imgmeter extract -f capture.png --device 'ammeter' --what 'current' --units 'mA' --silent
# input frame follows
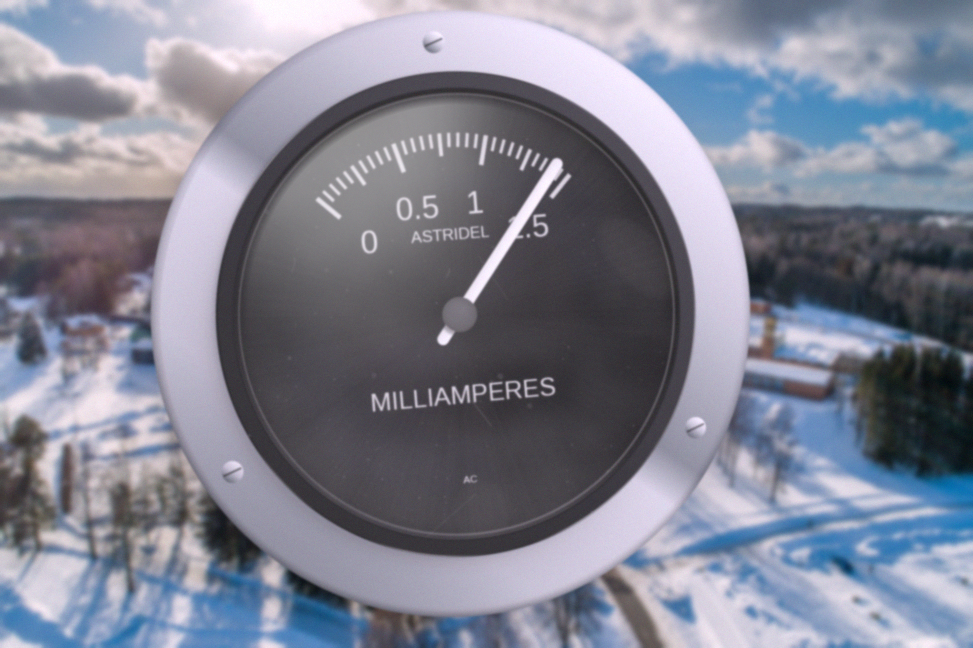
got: 1.4 mA
